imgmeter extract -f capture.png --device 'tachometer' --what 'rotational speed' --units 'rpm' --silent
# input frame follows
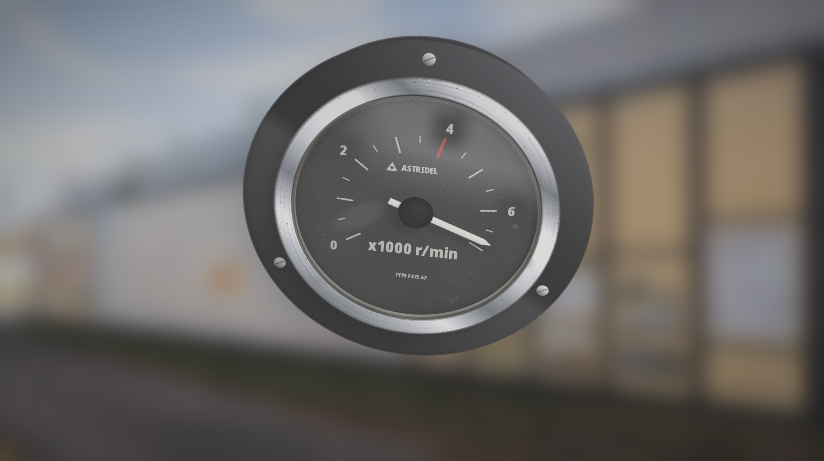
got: 6750 rpm
